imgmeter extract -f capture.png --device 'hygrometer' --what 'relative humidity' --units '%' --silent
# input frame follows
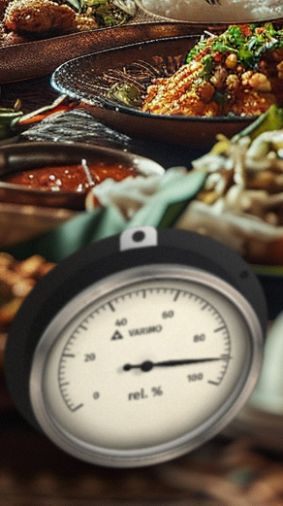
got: 90 %
